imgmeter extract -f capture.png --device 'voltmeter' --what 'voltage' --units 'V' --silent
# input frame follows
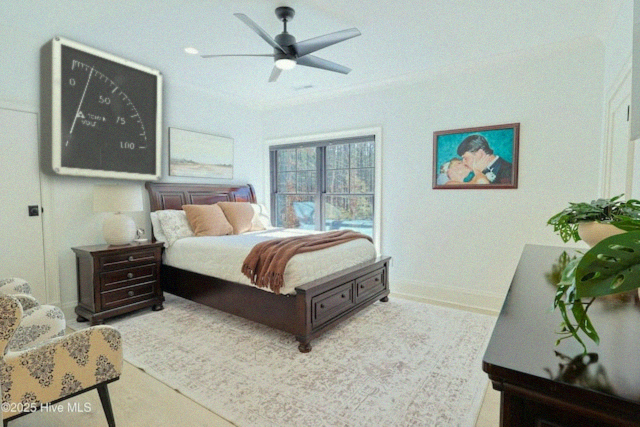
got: 25 V
